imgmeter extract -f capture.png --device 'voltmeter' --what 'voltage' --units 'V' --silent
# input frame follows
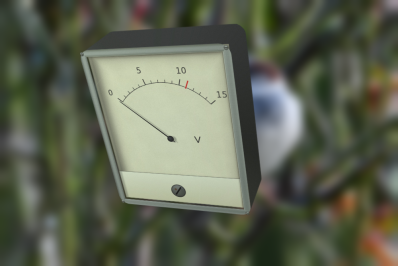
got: 0 V
